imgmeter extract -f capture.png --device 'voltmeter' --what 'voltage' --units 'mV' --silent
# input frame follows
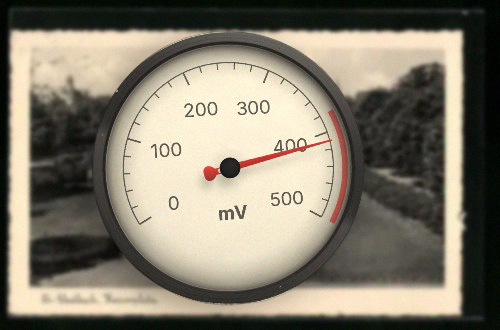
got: 410 mV
